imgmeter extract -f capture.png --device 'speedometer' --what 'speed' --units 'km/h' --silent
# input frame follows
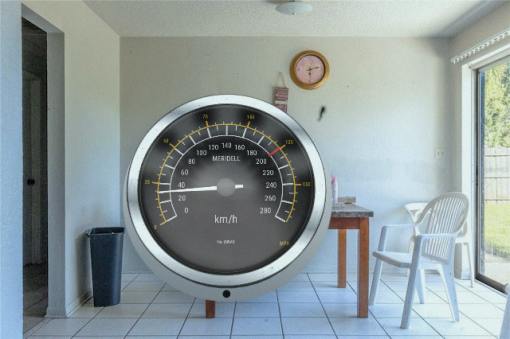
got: 30 km/h
